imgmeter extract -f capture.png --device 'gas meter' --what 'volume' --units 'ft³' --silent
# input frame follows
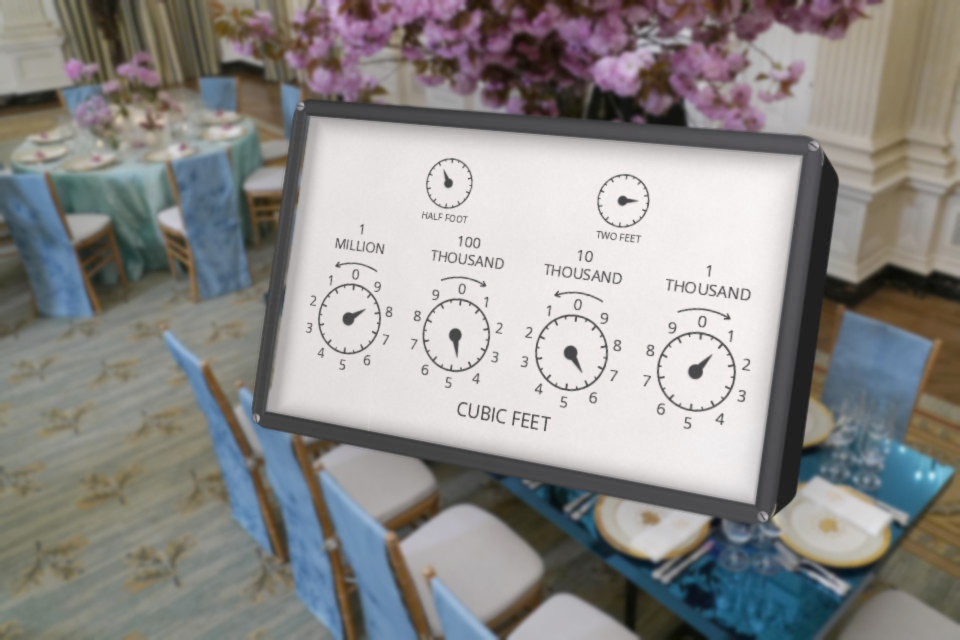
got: 846100 ft³
